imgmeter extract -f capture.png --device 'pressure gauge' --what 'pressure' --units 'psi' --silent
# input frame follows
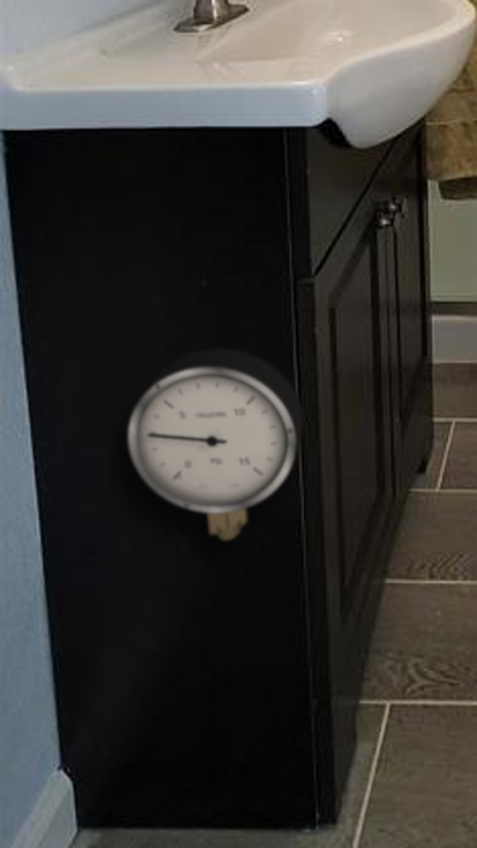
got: 3 psi
